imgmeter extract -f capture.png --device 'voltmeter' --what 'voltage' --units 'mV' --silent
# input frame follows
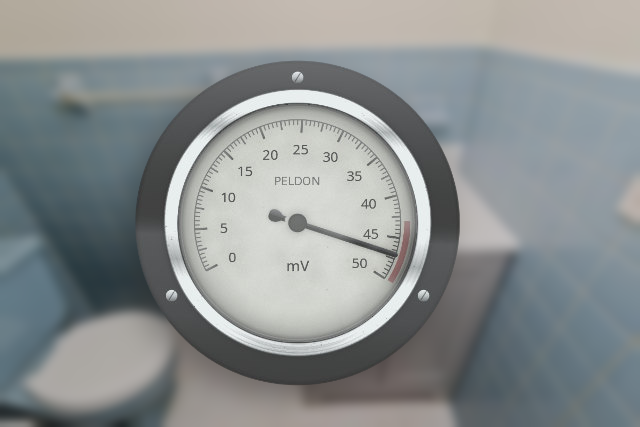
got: 47 mV
